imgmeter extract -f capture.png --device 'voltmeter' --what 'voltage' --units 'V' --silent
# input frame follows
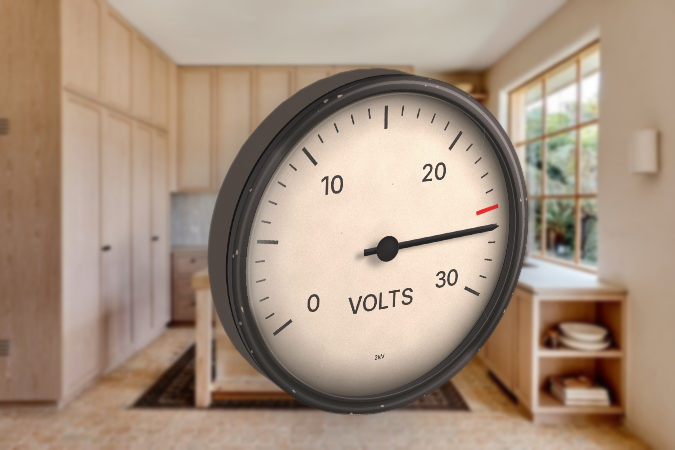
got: 26 V
